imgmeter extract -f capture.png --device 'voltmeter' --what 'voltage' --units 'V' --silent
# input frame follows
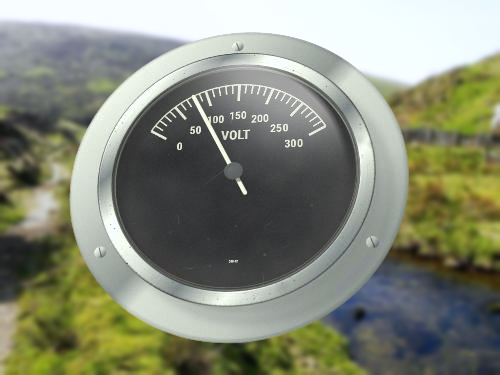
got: 80 V
